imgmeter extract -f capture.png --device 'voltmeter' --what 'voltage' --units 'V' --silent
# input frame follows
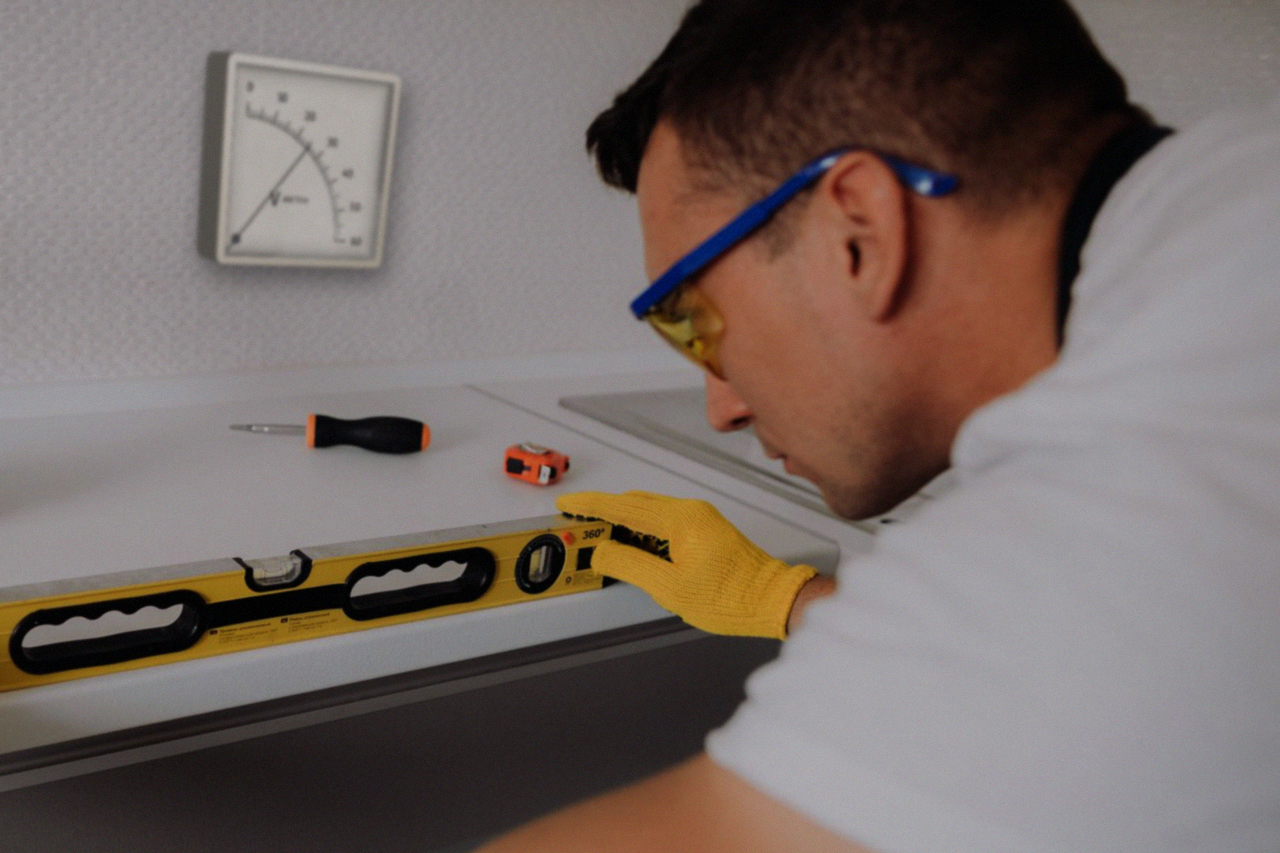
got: 25 V
